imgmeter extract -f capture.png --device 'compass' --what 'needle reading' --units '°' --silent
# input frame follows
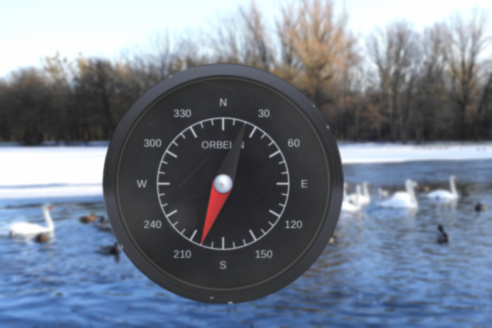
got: 200 °
